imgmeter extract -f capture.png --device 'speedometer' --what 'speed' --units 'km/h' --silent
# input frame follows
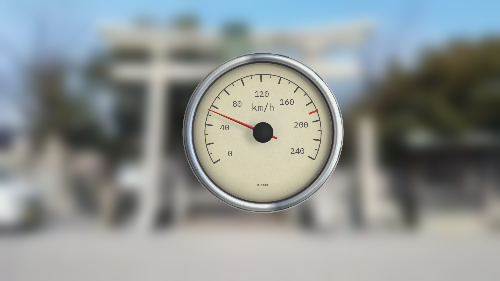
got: 55 km/h
